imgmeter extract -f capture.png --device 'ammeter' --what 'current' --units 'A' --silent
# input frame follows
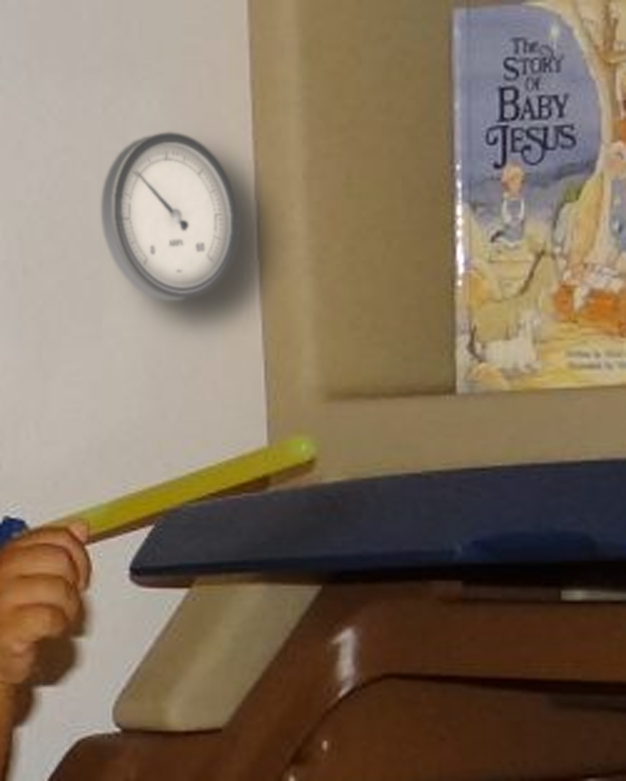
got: 20 A
